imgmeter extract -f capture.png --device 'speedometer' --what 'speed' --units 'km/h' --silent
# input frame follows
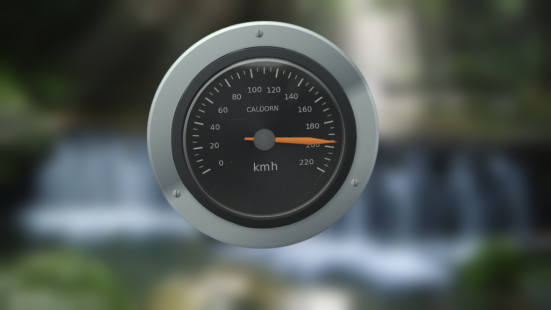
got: 195 km/h
